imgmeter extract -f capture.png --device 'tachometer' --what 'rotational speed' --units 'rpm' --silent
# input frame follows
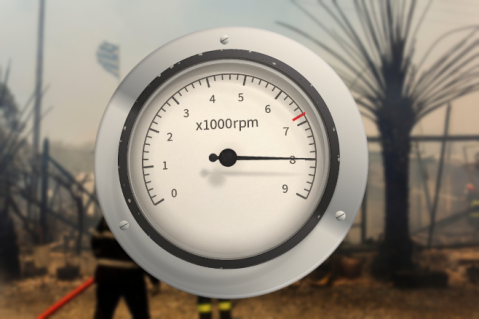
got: 8000 rpm
